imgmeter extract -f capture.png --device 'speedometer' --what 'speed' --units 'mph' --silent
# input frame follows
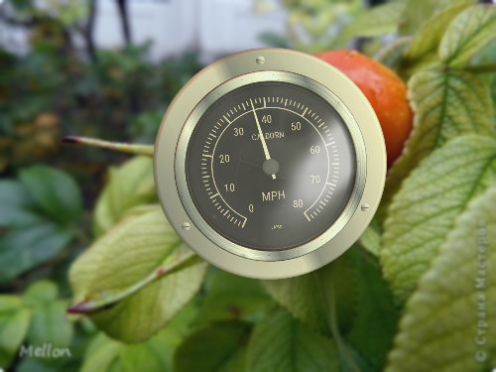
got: 37 mph
